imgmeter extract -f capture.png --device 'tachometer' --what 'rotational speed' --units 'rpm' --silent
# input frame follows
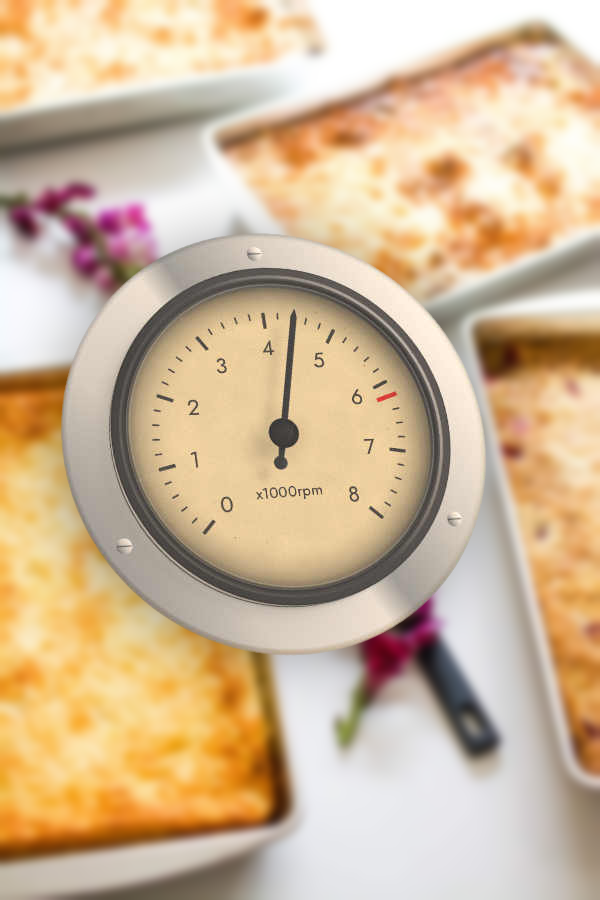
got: 4400 rpm
